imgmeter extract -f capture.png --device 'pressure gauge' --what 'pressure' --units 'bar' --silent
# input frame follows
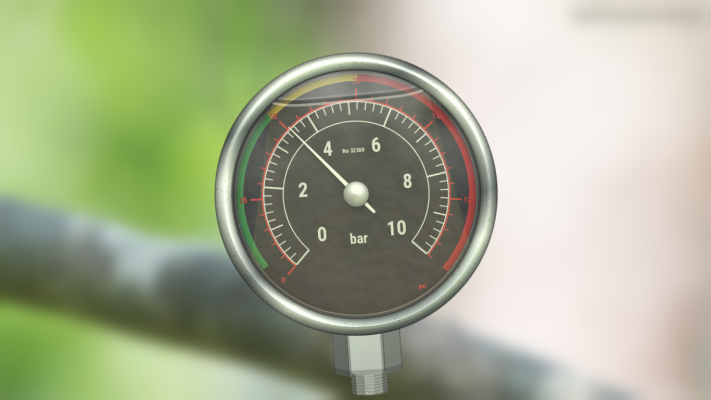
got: 3.5 bar
